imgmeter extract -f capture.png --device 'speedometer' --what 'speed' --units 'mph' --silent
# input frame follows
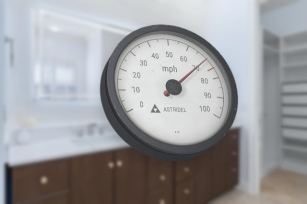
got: 70 mph
